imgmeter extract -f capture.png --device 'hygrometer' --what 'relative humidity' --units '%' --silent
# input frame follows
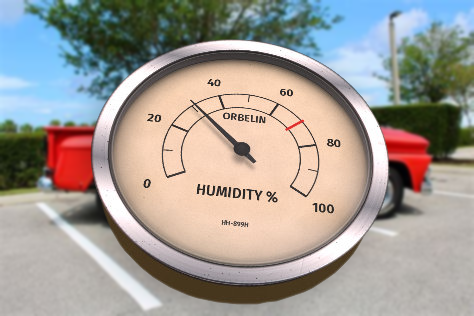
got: 30 %
